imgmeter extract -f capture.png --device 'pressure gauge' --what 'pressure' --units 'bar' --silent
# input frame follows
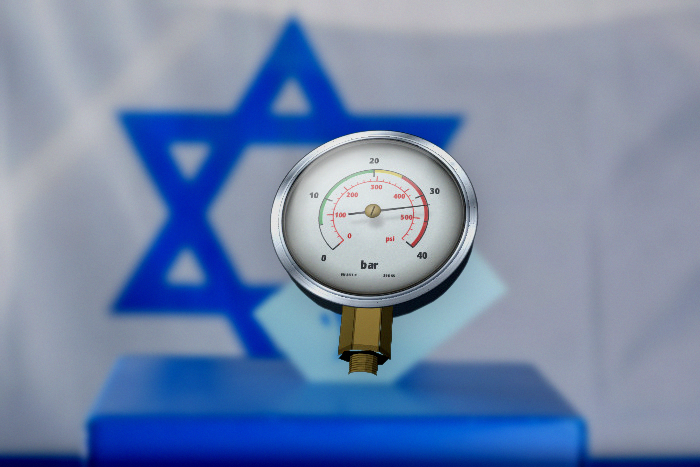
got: 32.5 bar
